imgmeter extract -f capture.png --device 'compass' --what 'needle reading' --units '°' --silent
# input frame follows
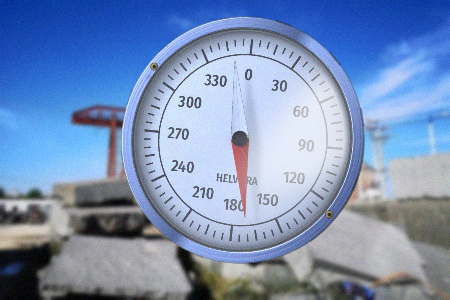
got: 170 °
